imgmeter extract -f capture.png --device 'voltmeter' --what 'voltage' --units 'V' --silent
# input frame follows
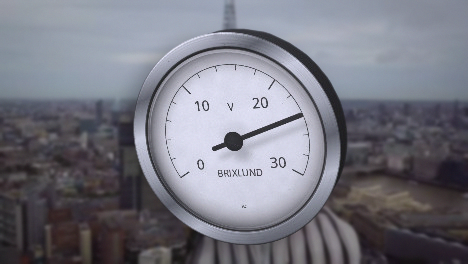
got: 24 V
